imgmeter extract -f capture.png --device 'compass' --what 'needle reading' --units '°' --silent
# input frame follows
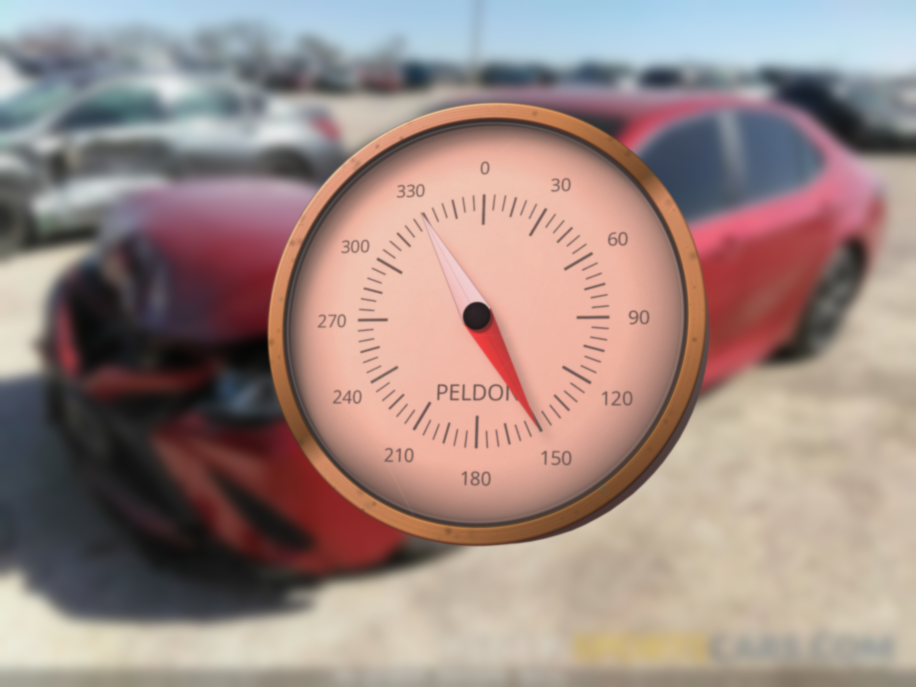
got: 150 °
